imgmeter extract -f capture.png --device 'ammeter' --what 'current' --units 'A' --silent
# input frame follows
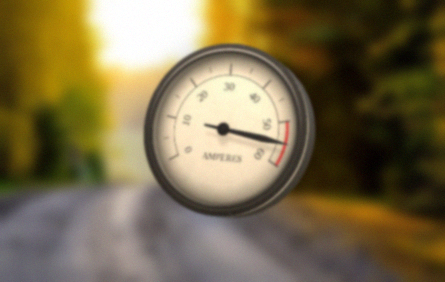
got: 55 A
